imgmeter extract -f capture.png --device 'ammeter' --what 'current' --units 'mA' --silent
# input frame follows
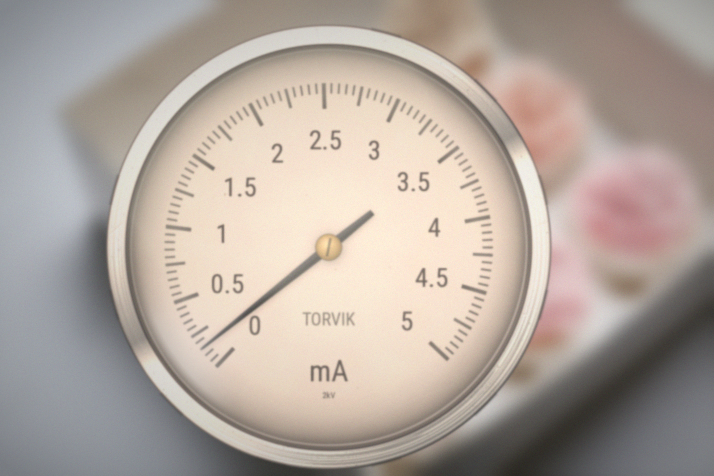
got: 0.15 mA
